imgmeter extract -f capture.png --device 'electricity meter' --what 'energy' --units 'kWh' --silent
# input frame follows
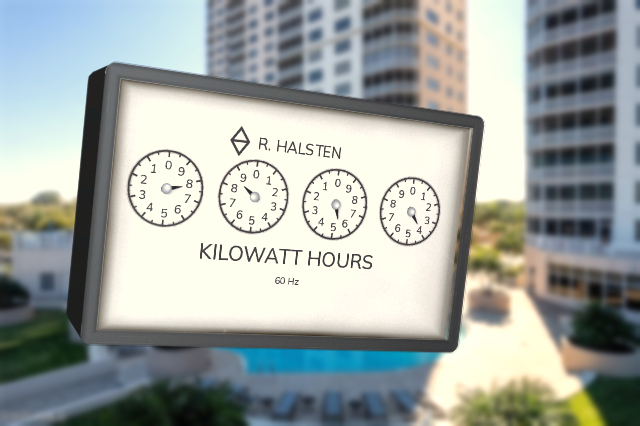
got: 7854 kWh
